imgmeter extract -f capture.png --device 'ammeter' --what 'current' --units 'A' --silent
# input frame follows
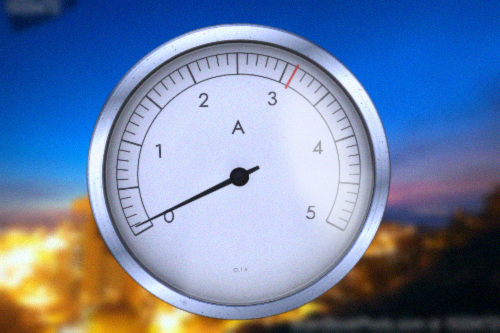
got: 0.1 A
